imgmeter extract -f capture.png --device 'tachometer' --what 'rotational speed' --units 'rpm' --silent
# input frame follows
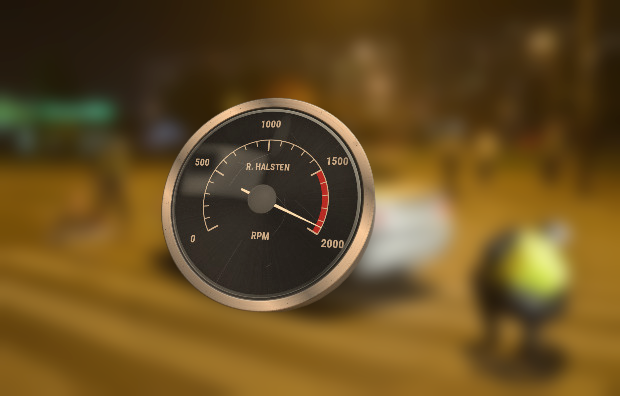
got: 1950 rpm
